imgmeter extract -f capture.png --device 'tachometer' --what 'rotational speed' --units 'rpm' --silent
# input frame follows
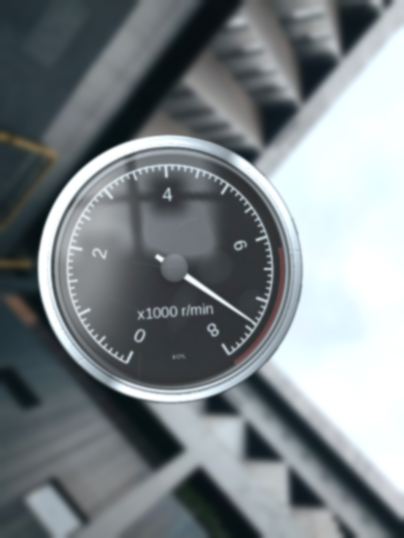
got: 7400 rpm
